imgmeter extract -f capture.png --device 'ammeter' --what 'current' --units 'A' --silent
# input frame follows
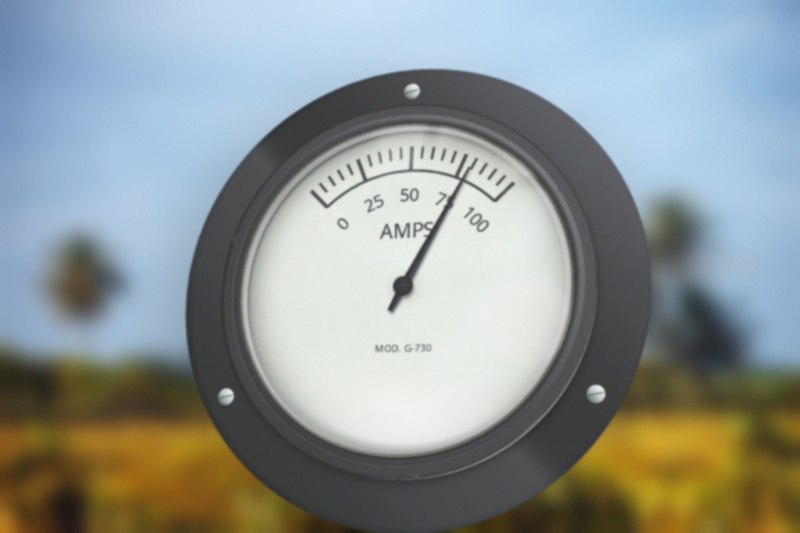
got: 80 A
